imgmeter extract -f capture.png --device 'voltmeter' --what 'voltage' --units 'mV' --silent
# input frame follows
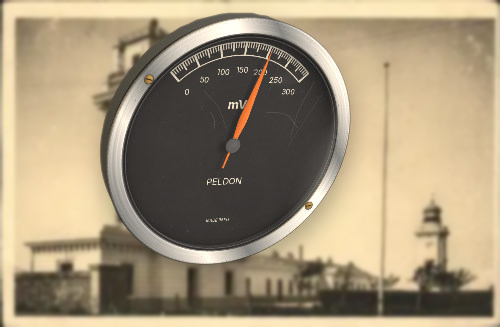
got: 200 mV
